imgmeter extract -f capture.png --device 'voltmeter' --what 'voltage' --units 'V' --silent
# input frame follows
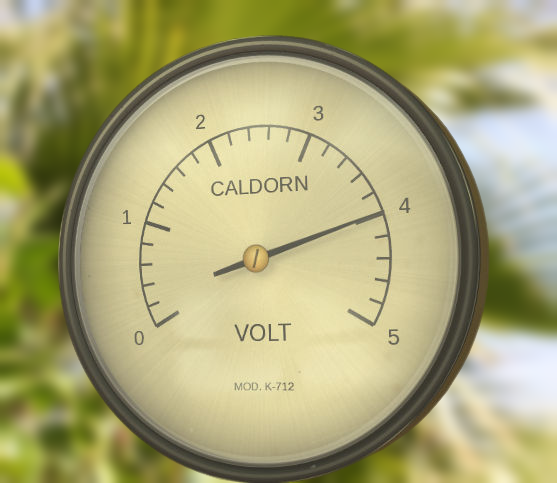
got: 4 V
